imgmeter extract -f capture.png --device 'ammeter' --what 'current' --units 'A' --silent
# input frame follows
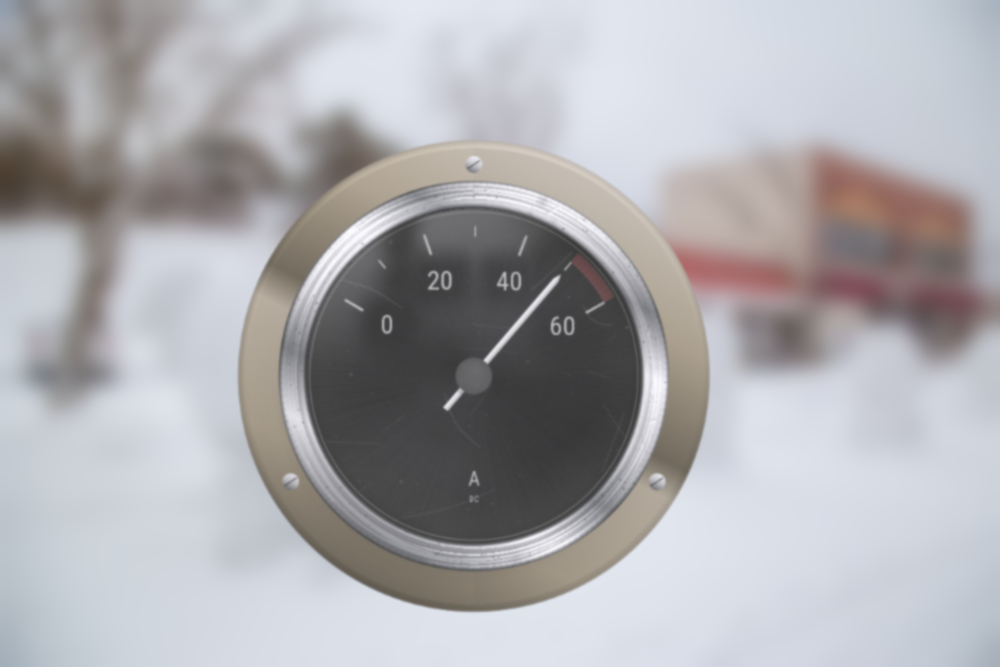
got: 50 A
